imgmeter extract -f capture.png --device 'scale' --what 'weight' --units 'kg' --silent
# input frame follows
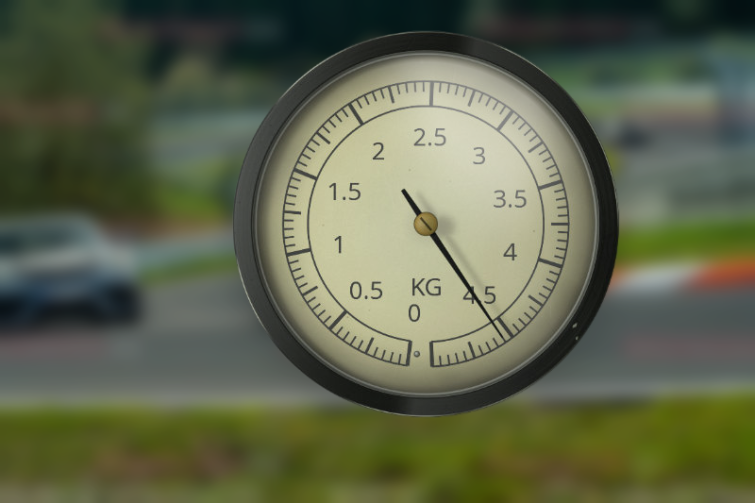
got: 4.55 kg
